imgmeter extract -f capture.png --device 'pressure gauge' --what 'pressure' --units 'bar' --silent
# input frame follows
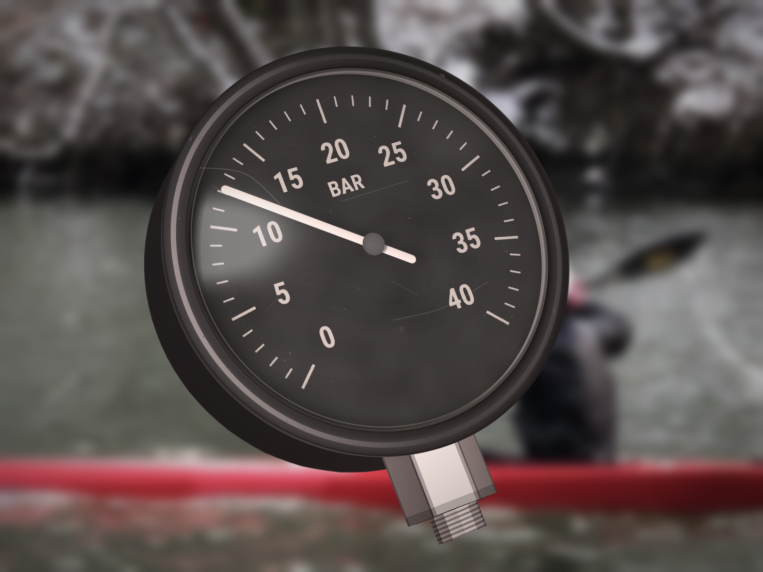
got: 12 bar
